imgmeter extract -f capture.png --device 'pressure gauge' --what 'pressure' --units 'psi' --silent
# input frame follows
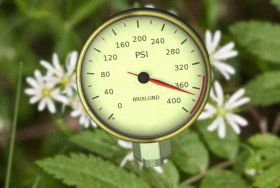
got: 370 psi
